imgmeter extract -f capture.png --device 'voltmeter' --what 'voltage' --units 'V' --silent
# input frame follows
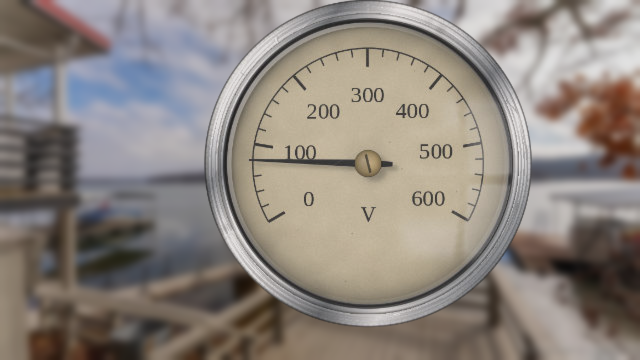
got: 80 V
